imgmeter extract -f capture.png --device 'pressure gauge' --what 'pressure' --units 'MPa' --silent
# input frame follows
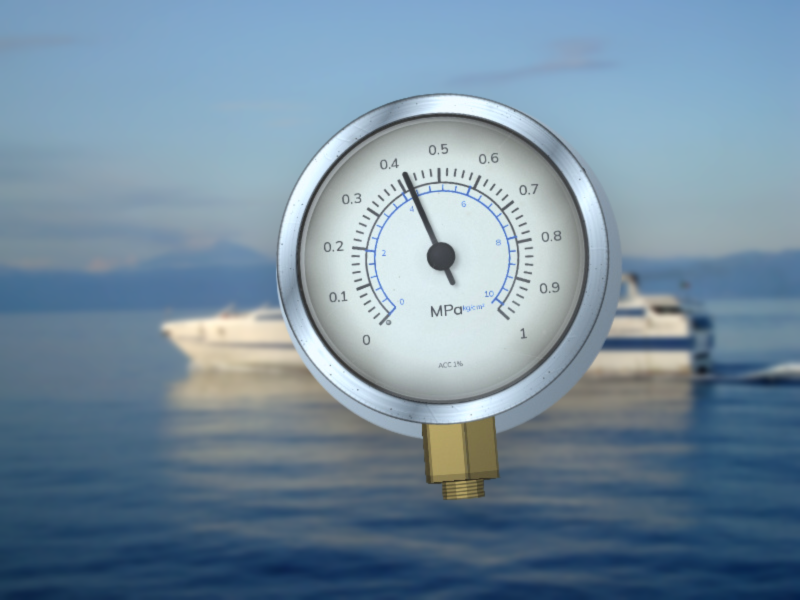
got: 0.42 MPa
